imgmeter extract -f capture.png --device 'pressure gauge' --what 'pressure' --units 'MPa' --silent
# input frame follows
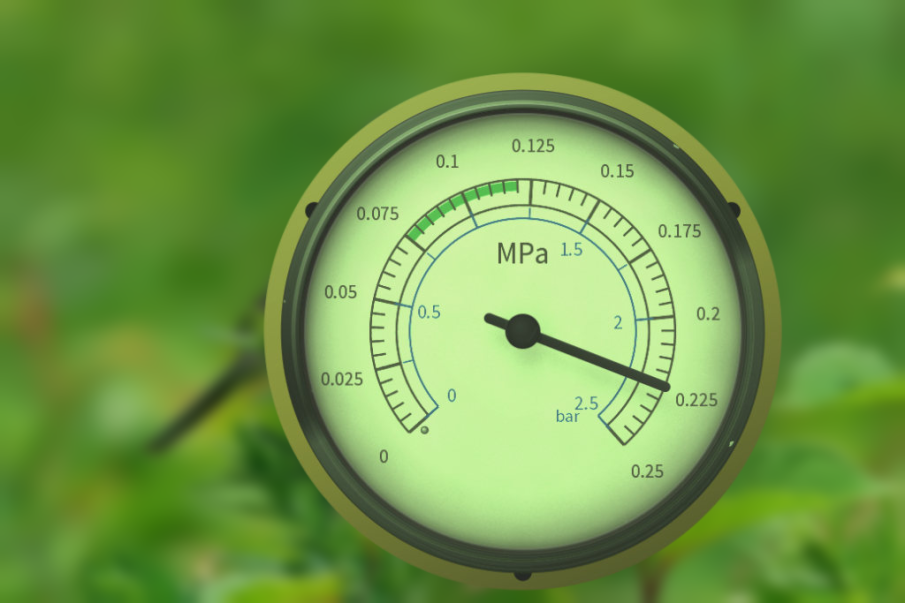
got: 0.225 MPa
